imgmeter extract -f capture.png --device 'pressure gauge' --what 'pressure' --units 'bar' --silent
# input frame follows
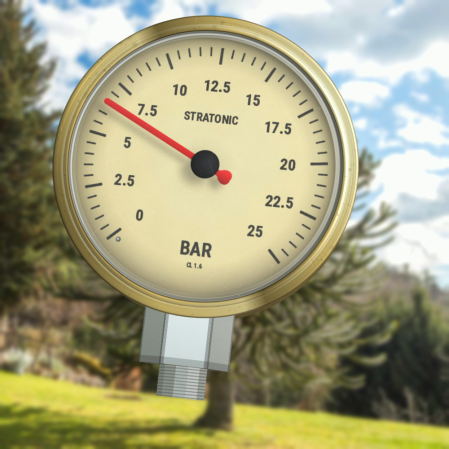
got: 6.5 bar
